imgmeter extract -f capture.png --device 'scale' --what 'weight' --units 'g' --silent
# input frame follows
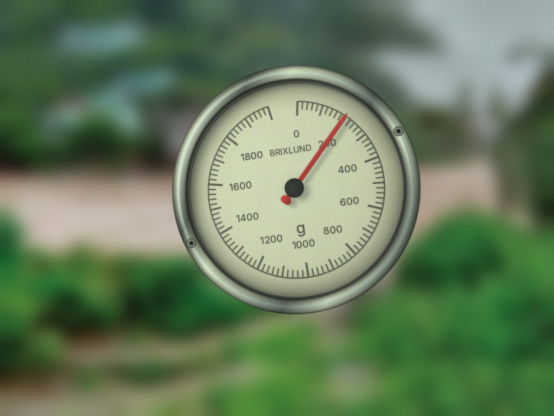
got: 200 g
